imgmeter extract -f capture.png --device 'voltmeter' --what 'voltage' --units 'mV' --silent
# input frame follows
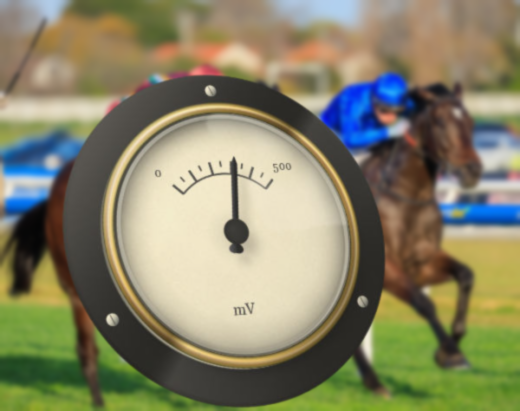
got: 300 mV
